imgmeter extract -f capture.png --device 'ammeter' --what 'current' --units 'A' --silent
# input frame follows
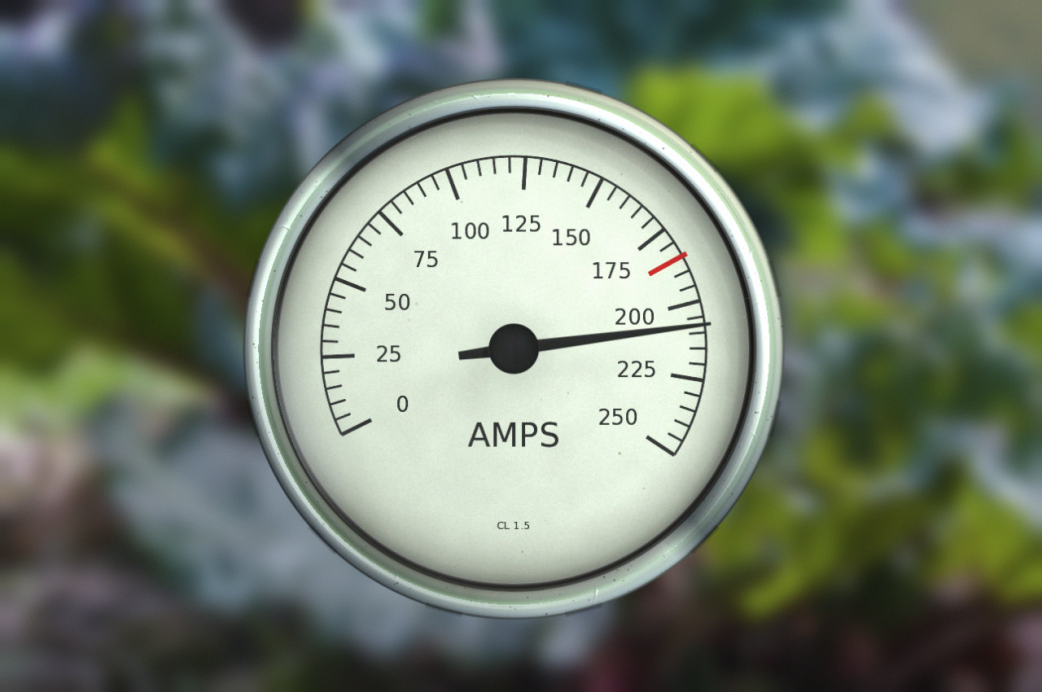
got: 207.5 A
